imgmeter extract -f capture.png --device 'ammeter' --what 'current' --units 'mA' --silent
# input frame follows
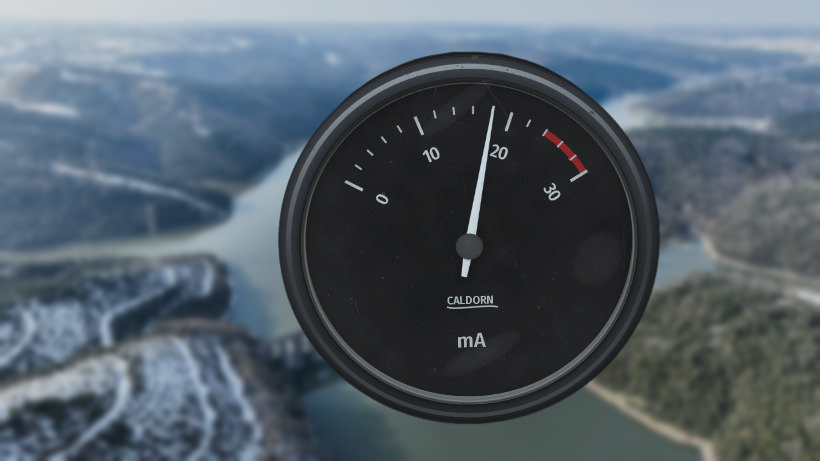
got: 18 mA
